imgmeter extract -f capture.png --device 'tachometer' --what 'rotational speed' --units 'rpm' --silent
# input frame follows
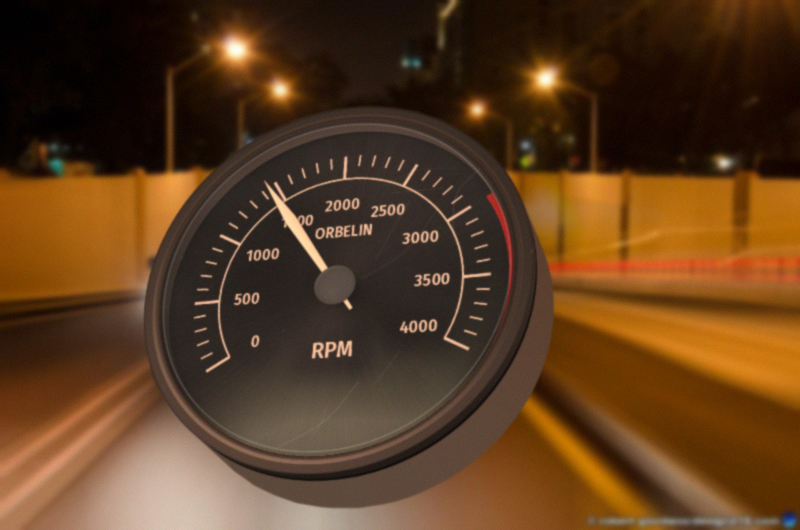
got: 1450 rpm
